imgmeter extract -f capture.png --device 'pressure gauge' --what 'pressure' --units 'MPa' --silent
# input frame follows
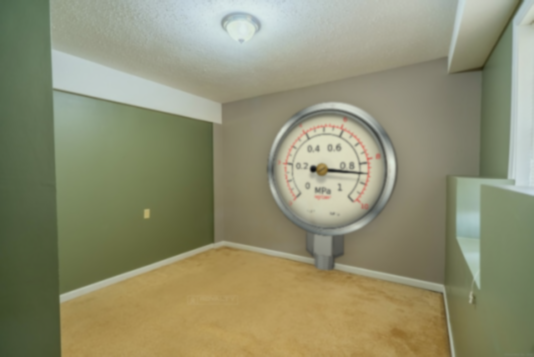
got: 0.85 MPa
